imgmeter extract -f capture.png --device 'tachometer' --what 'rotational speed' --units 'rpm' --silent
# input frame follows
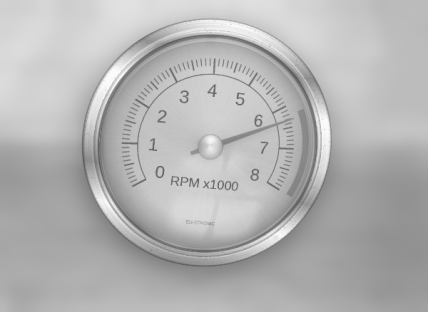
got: 6300 rpm
